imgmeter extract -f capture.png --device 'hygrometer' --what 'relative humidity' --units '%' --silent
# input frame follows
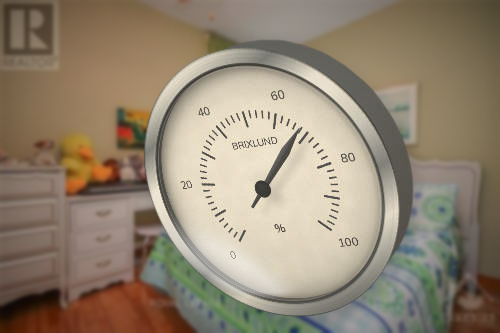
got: 68 %
